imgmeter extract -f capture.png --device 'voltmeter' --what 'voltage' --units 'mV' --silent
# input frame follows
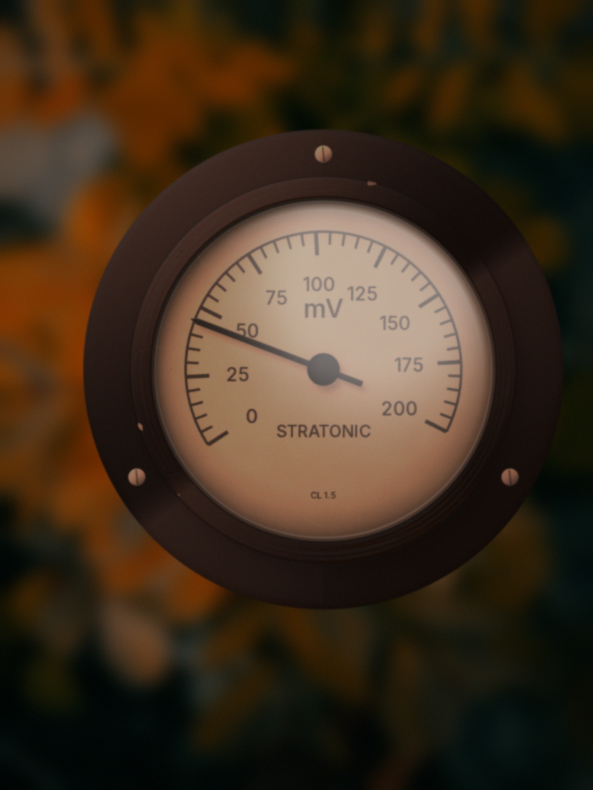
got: 45 mV
